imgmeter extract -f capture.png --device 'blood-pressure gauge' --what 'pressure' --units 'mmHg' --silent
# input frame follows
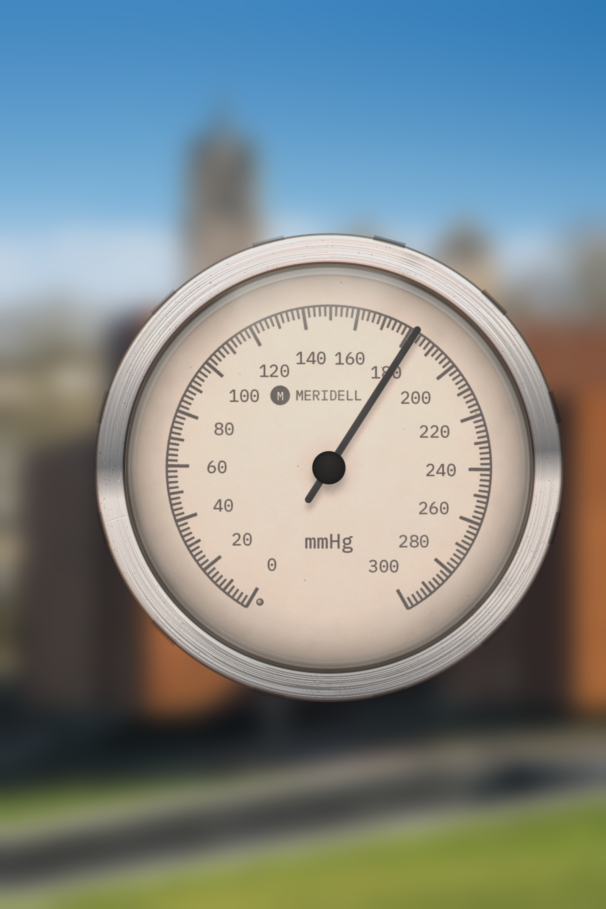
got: 182 mmHg
